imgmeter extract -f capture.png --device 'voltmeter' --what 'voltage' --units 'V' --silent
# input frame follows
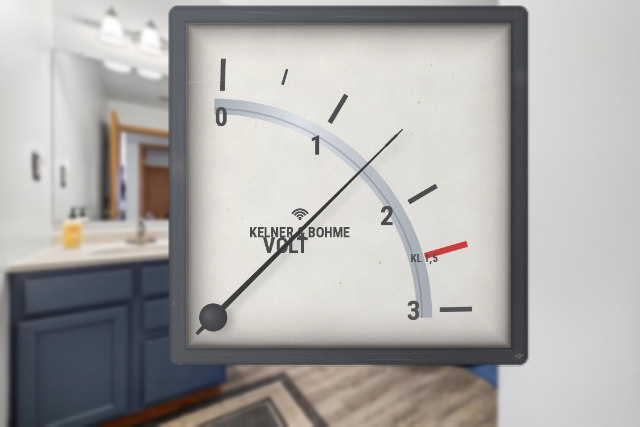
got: 1.5 V
